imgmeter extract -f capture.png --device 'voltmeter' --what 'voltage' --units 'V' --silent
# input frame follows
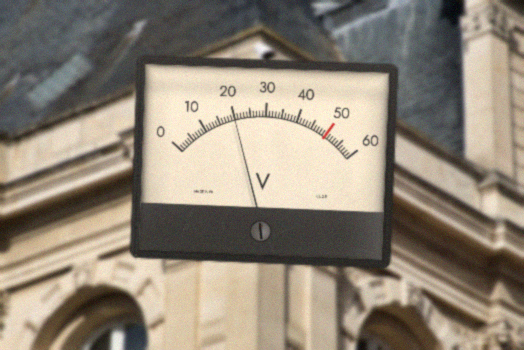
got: 20 V
